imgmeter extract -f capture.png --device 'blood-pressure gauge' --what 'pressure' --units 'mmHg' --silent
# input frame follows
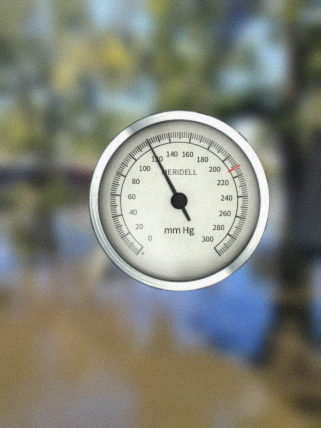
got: 120 mmHg
